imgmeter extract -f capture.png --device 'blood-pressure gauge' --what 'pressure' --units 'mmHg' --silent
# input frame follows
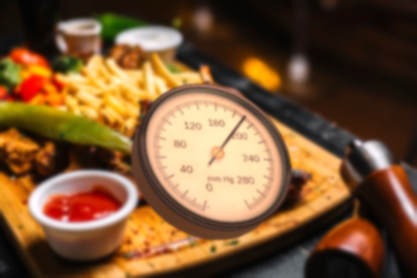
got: 190 mmHg
